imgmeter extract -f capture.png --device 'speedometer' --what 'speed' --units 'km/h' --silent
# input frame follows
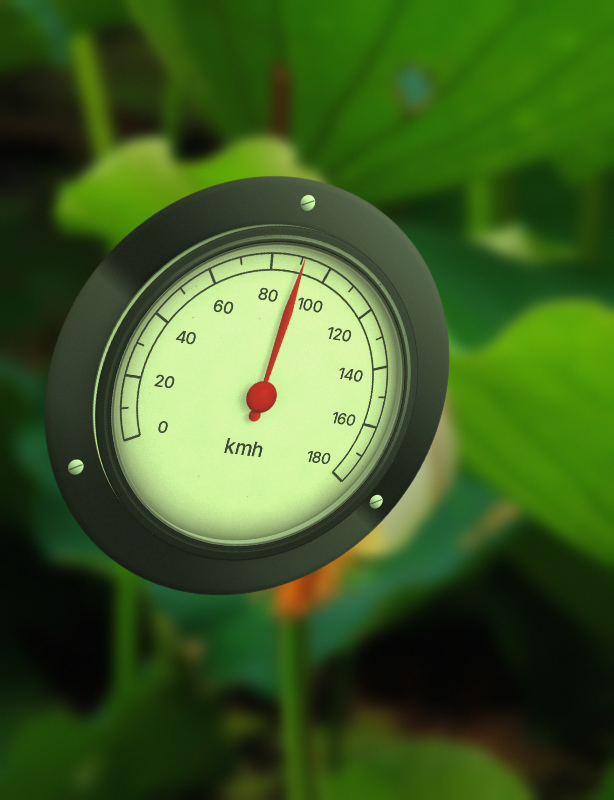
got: 90 km/h
